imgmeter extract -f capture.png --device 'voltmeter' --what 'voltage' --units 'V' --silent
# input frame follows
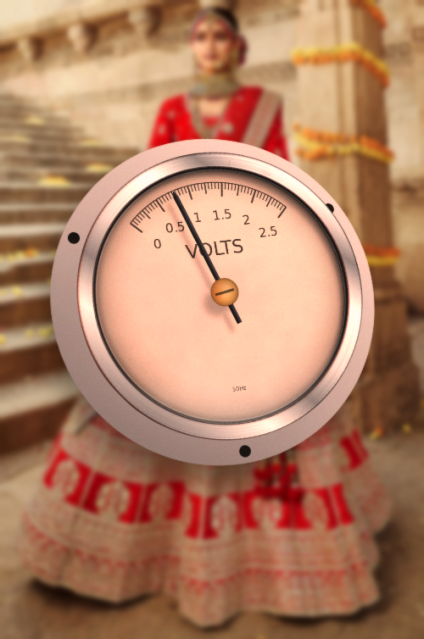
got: 0.75 V
